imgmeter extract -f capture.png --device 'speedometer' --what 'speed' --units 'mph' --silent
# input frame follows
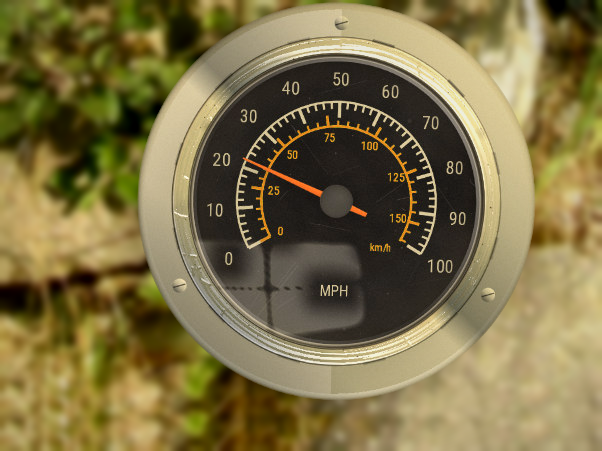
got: 22 mph
